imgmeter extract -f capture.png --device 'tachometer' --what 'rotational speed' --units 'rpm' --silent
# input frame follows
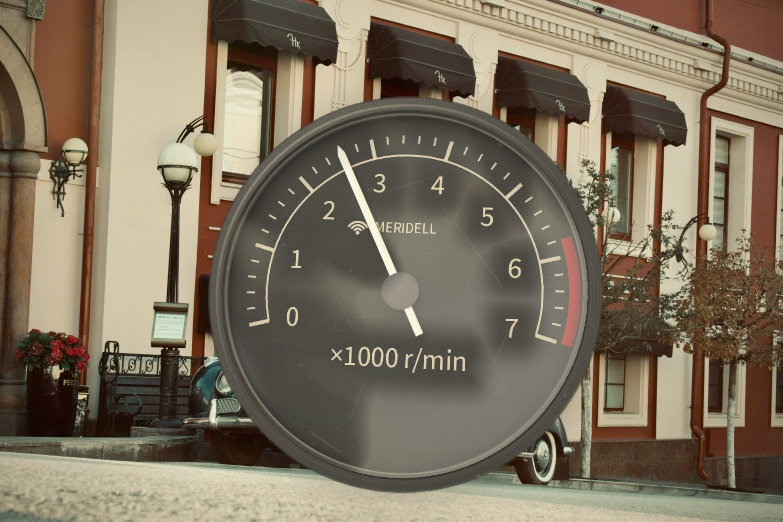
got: 2600 rpm
